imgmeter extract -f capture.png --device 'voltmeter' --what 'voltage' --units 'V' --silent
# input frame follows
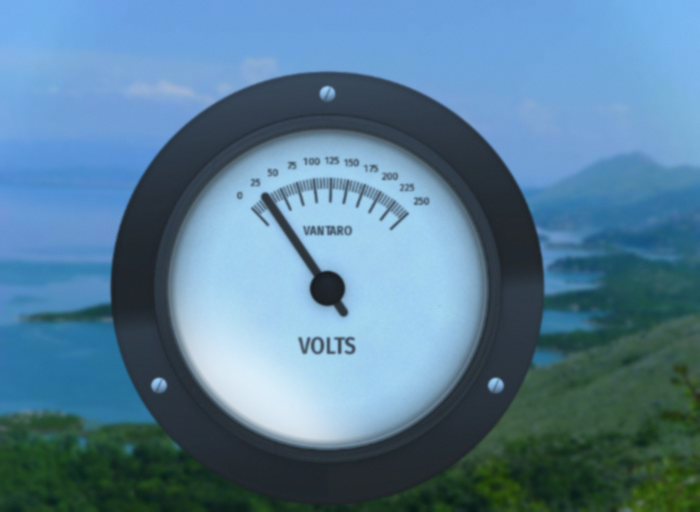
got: 25 V
